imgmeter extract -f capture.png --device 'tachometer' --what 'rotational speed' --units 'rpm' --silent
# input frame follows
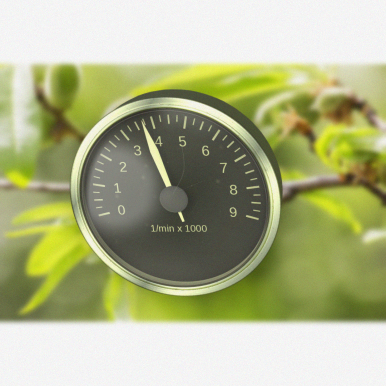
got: 3750 rpm
